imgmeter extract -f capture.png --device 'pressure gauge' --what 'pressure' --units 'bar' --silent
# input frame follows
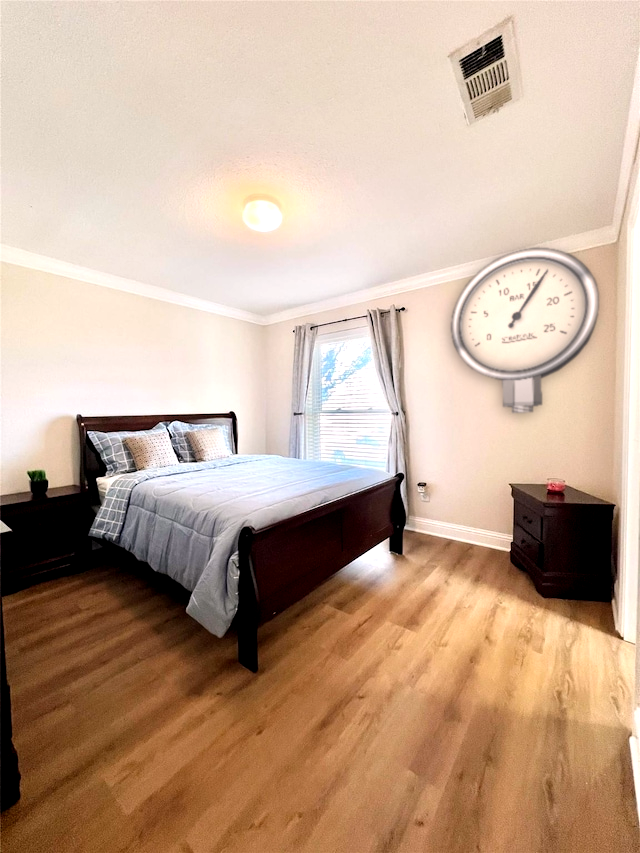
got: 16 bar
